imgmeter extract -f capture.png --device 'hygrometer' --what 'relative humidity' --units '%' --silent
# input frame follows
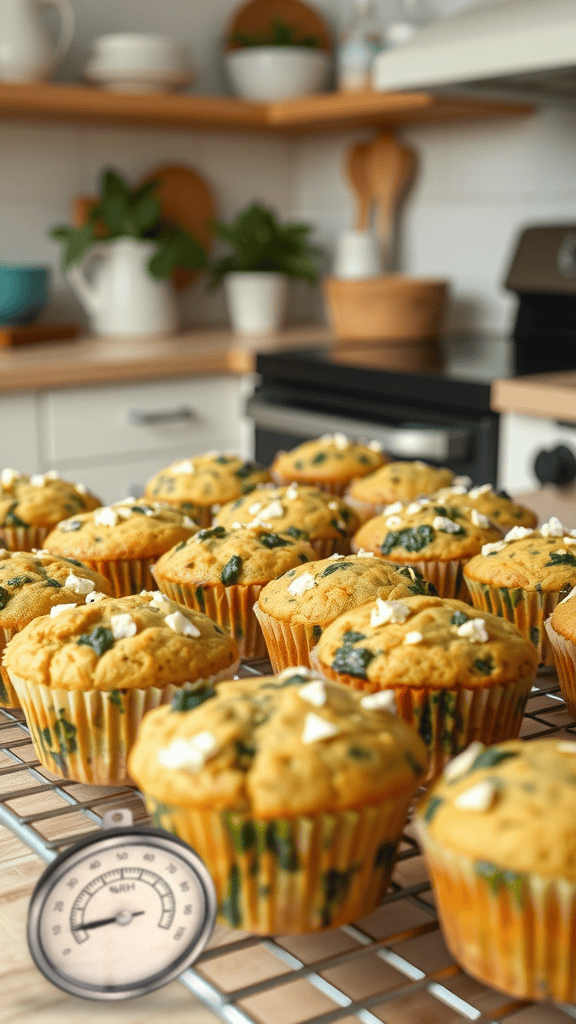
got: 10 %
